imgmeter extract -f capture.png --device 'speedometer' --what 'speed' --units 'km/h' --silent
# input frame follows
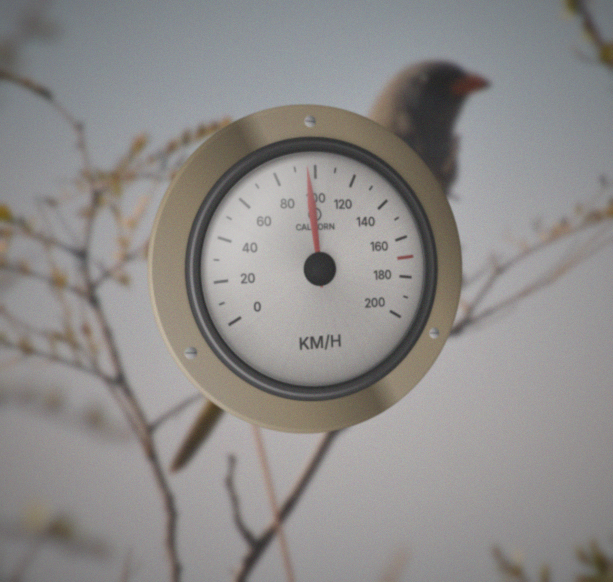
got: 95 km/h
